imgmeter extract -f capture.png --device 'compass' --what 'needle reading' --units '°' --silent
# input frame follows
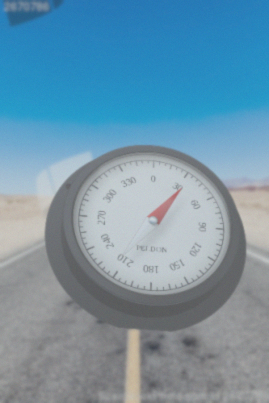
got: 35 °
